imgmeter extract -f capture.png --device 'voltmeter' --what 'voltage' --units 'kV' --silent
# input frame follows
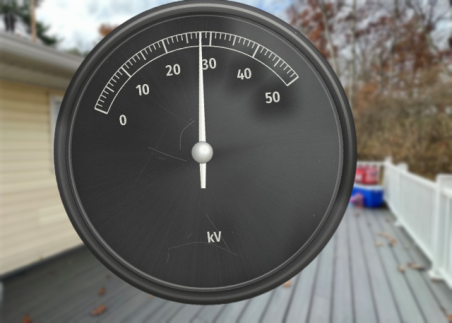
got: 28 kV
